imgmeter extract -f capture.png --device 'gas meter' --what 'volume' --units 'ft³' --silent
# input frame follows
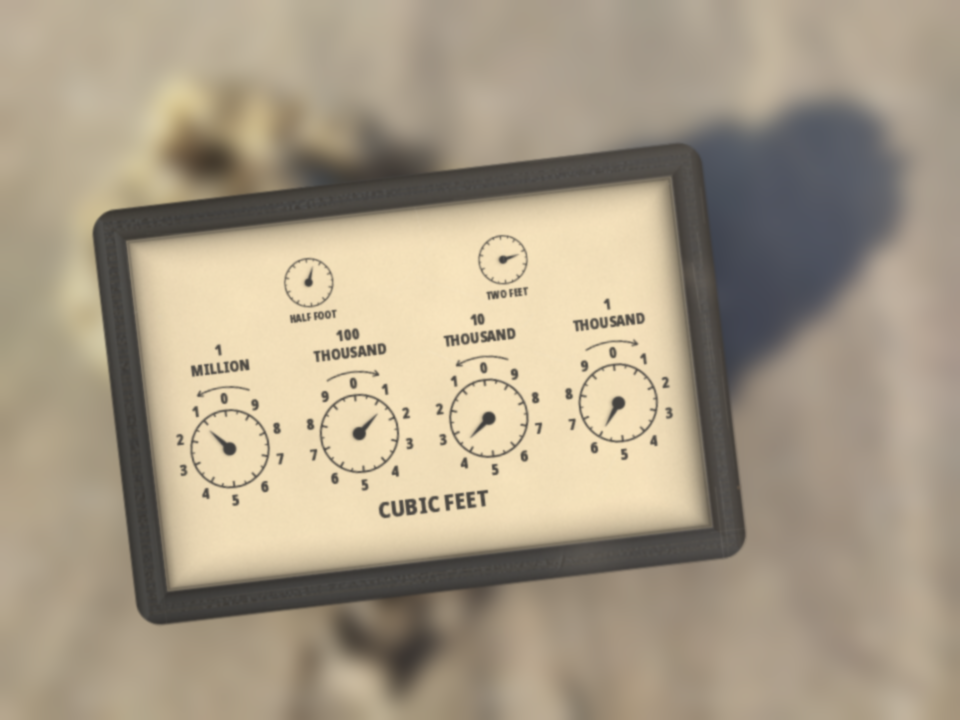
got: 113600 ft³
